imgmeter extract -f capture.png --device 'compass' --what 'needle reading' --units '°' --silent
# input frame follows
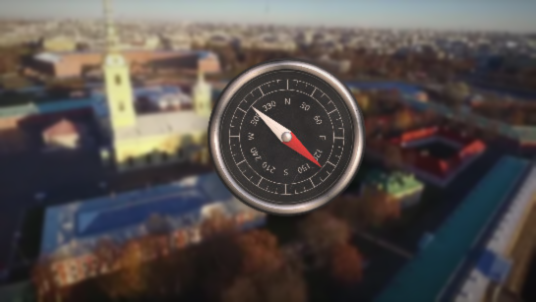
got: 130 °
